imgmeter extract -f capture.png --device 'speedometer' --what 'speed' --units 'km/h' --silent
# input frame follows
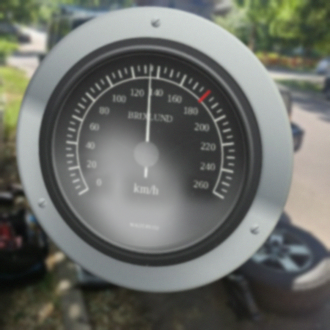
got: 135 km/h
